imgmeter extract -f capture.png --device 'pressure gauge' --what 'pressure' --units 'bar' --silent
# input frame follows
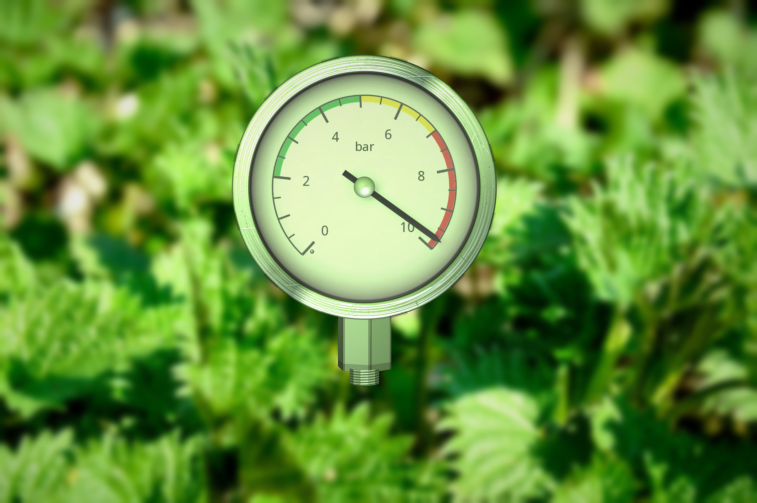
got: 9.75 bar
